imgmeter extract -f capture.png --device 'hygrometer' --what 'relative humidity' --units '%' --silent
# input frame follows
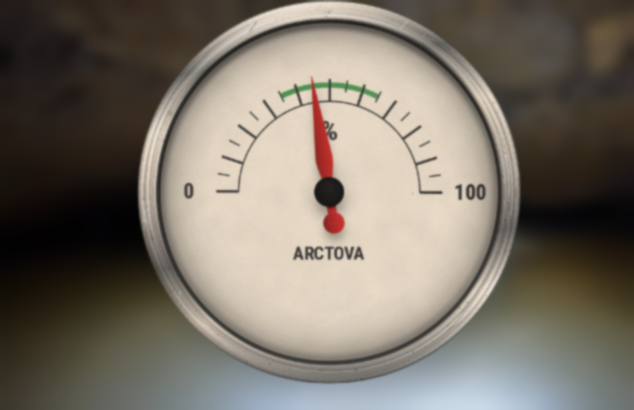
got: 45 %
